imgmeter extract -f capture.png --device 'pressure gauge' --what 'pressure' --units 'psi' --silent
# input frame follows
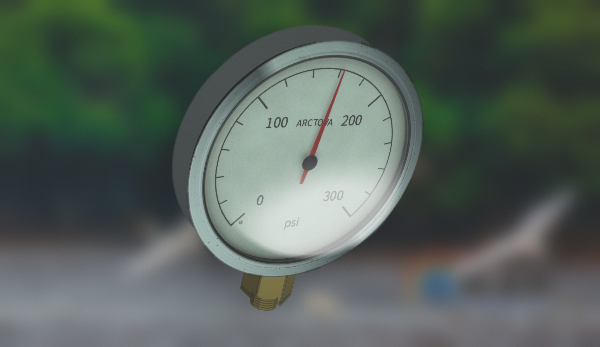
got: 160 psi
